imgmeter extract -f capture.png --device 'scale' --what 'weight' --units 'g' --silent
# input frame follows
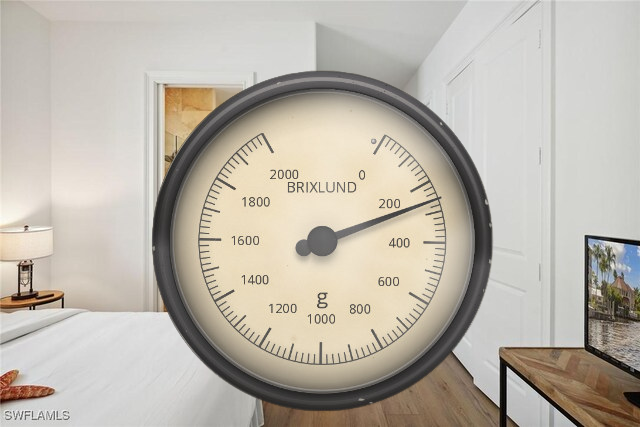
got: 260 g
